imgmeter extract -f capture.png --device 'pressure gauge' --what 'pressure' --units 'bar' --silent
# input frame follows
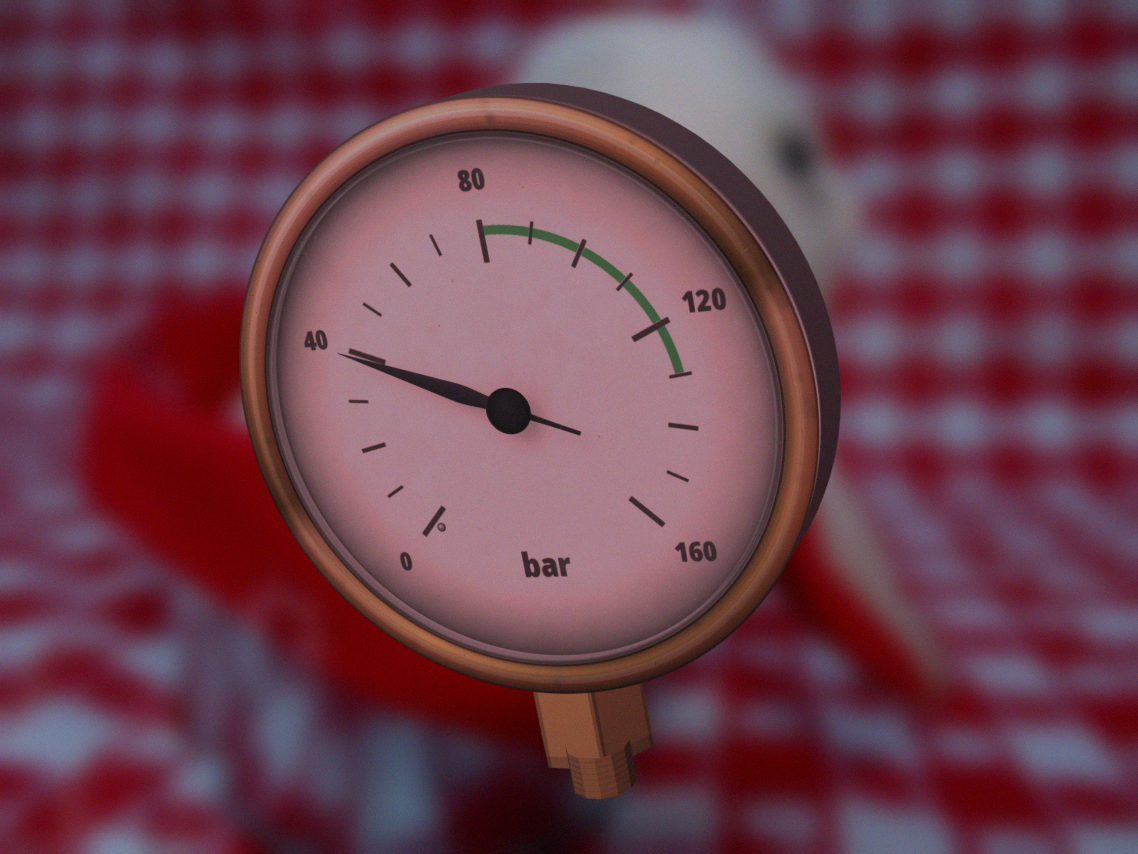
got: 40 bar
